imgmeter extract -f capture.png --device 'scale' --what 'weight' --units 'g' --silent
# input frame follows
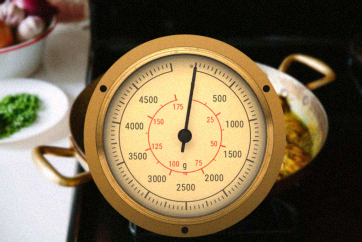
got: 0 g
